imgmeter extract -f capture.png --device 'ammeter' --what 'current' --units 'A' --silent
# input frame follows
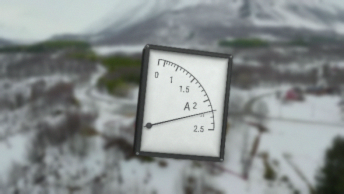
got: 2.2 A
